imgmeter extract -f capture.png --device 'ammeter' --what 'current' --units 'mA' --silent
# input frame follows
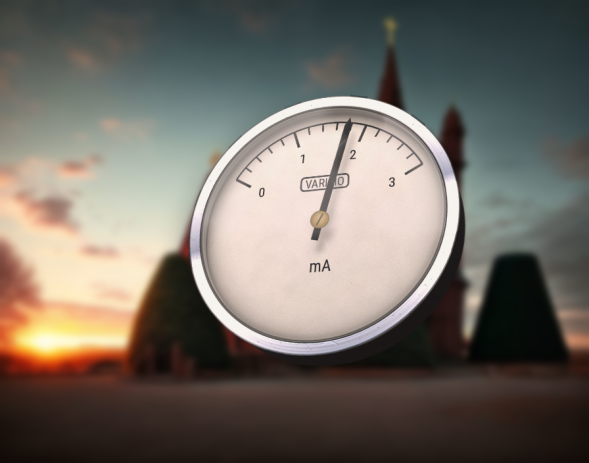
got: 1.8 mA
